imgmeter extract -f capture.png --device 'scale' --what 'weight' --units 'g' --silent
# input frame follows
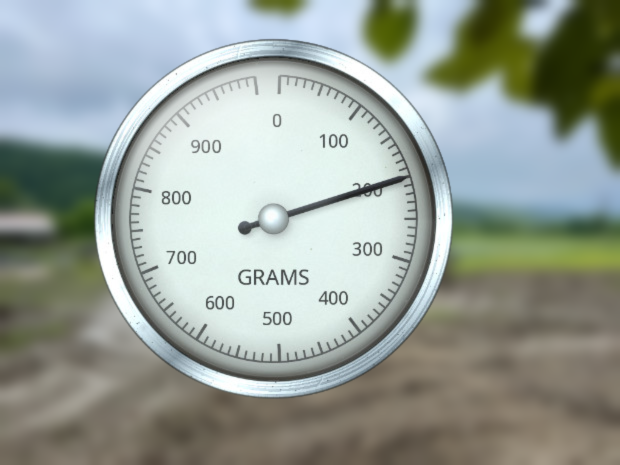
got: 200 g
